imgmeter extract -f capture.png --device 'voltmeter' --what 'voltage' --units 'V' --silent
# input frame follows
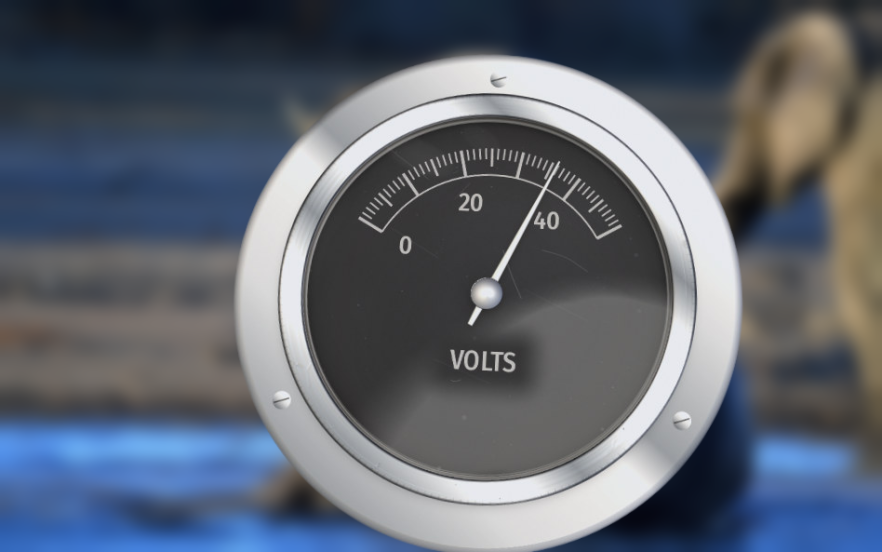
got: 36 V
